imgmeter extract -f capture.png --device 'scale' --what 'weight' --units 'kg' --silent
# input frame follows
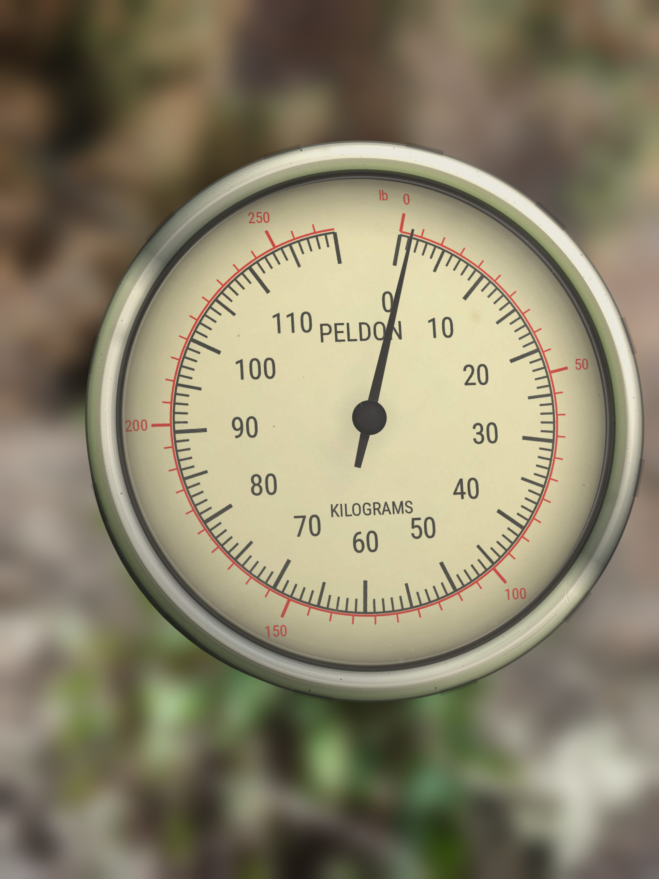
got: 1 kg
